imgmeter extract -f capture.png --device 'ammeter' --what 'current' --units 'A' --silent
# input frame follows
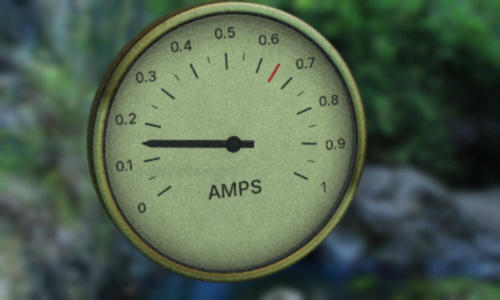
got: 0.15 A
